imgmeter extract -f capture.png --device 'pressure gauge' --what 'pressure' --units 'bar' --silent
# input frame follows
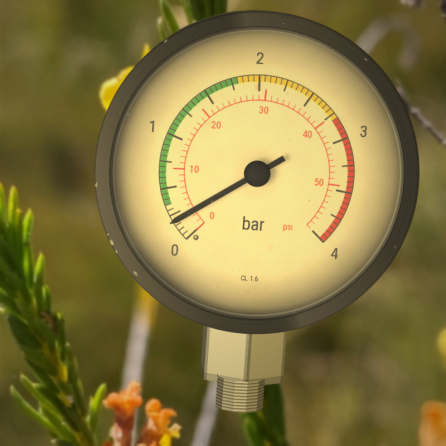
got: 0.2 bar
